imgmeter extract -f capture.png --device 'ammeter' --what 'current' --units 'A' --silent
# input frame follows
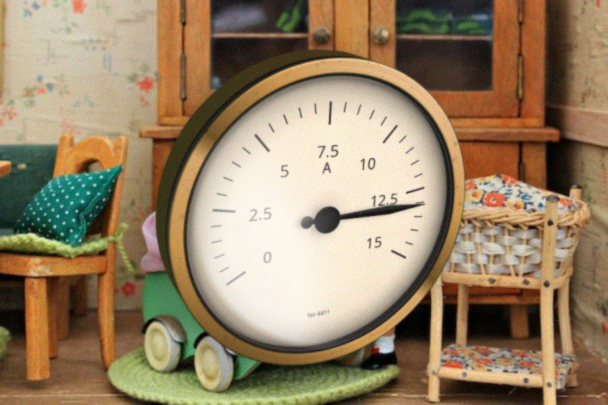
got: 13 A
